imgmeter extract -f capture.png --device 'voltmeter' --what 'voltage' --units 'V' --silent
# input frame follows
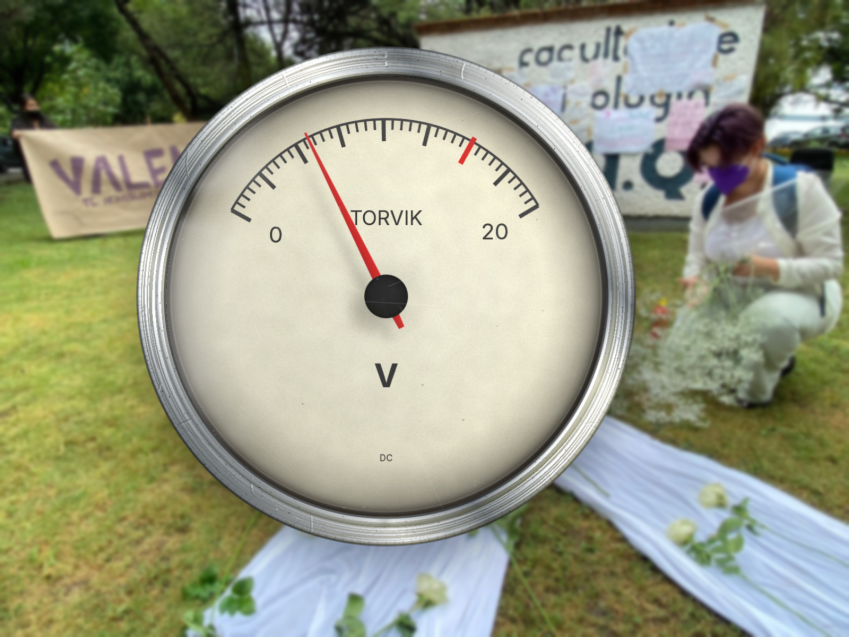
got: 5.75 V
